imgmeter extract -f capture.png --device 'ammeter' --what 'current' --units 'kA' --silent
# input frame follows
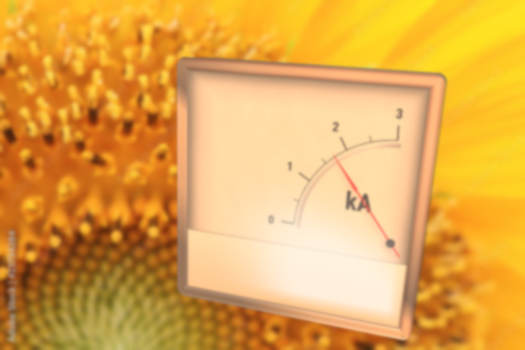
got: 1.75 kA
